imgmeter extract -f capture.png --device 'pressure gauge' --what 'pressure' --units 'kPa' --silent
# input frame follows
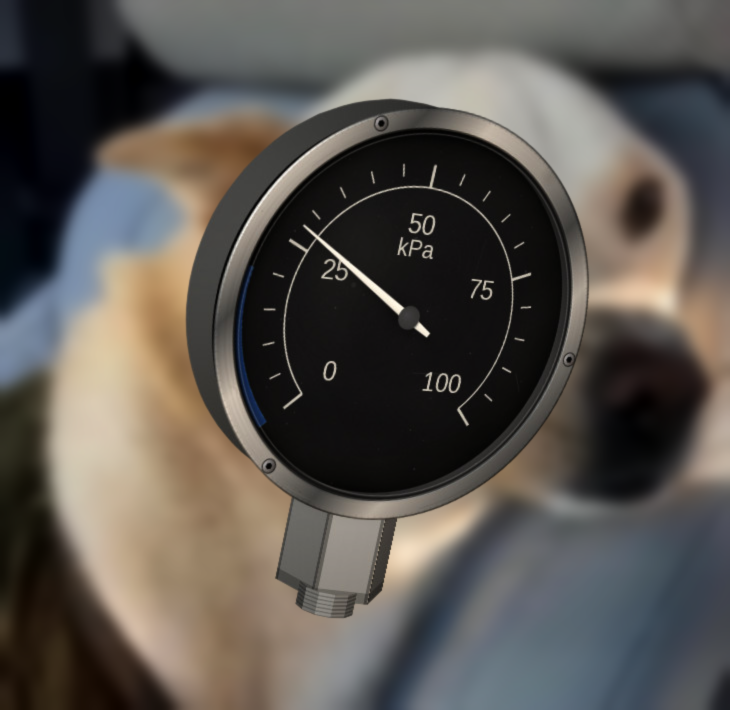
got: 27.5 kPa
